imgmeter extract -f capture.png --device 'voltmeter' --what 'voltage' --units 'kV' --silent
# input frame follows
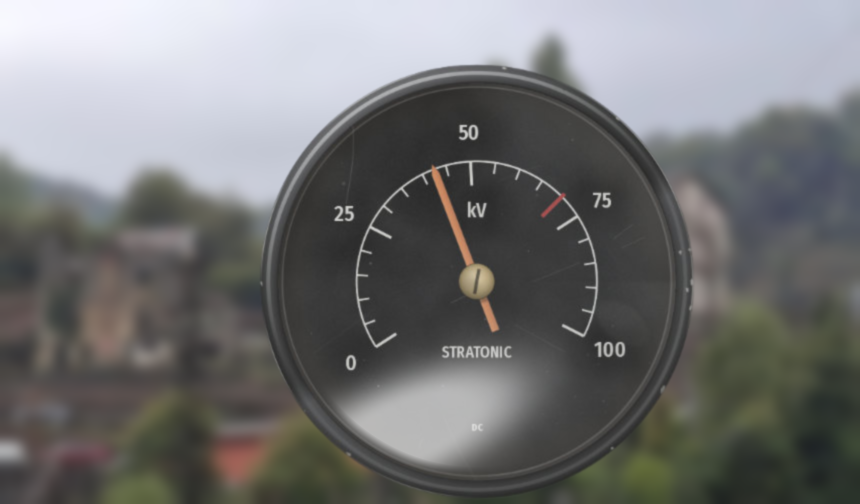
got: 42.5 kV
